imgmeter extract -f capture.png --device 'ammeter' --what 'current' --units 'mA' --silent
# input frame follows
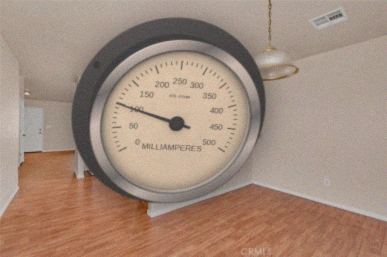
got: 100 mA
